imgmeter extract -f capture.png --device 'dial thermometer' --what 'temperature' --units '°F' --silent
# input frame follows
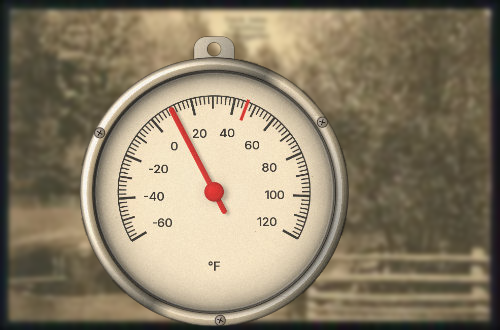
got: 10 °F
